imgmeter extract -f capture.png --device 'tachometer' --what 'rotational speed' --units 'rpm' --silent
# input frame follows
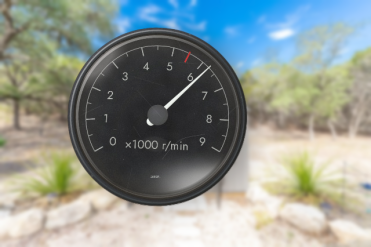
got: 6250 rpm
